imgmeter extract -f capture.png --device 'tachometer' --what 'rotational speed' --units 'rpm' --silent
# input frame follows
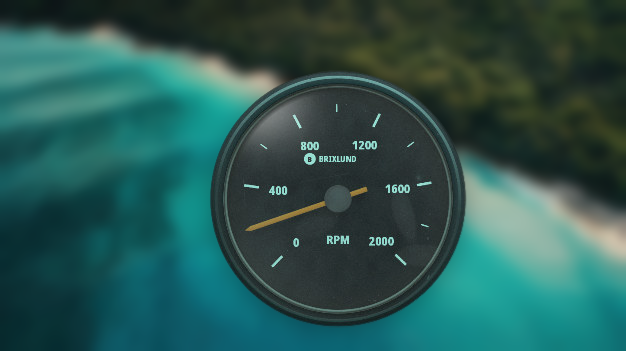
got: 200 rpm
